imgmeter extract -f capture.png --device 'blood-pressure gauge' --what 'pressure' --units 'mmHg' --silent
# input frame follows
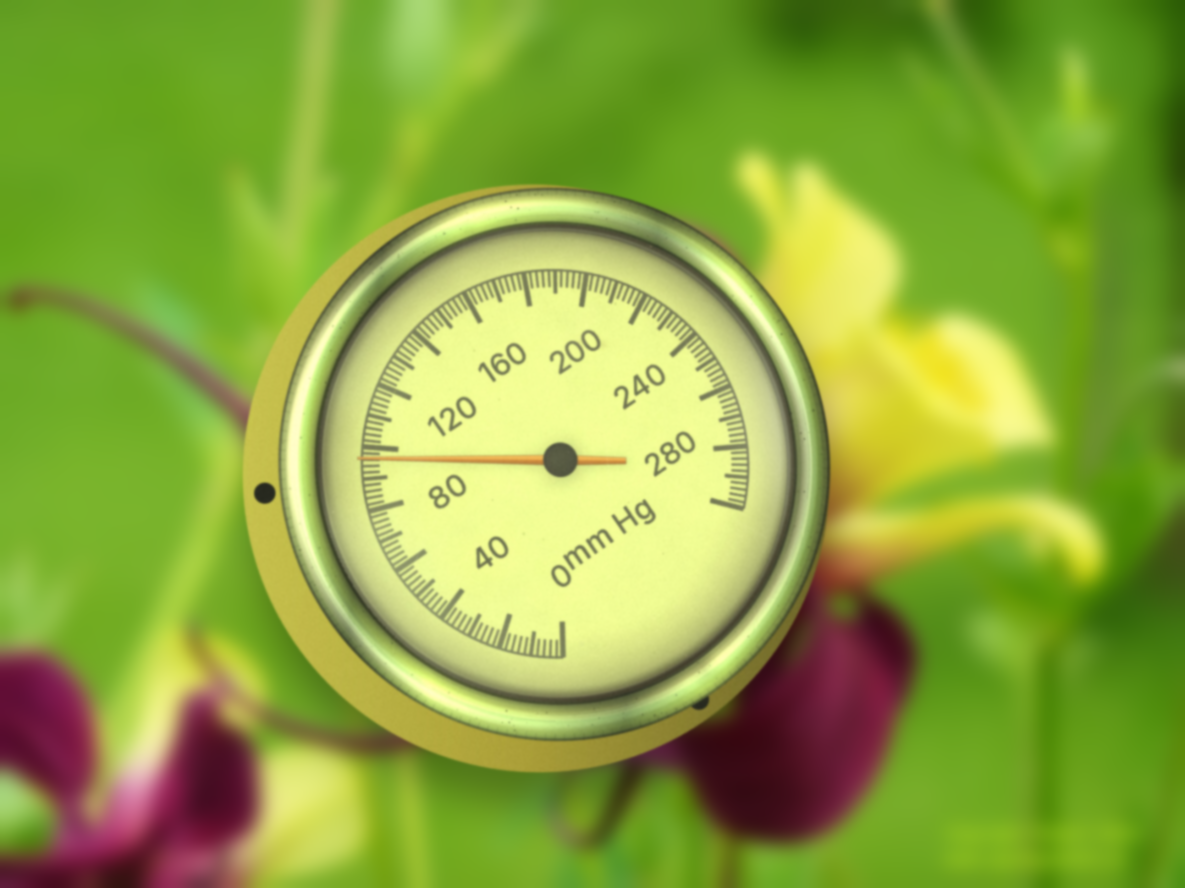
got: 96 mmHg
